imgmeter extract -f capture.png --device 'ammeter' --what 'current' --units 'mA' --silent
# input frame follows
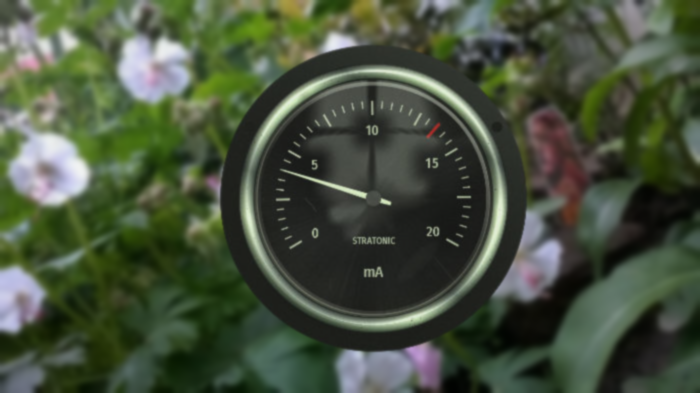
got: 4 mA
